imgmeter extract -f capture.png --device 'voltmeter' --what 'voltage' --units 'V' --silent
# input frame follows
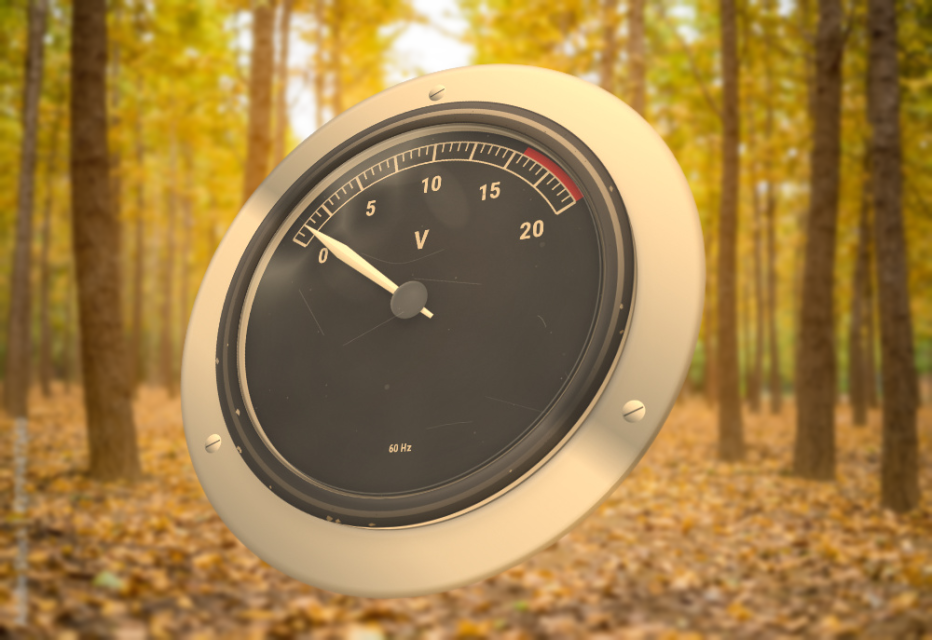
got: 1 V
